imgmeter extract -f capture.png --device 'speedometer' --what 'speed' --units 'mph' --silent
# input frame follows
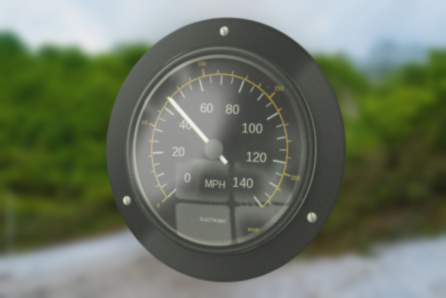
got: 45 mph
